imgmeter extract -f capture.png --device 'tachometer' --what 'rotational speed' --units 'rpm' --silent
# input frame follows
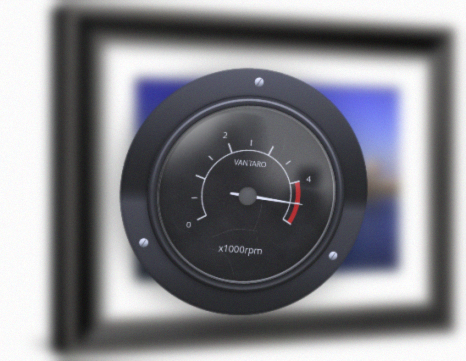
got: 4500 rpm
